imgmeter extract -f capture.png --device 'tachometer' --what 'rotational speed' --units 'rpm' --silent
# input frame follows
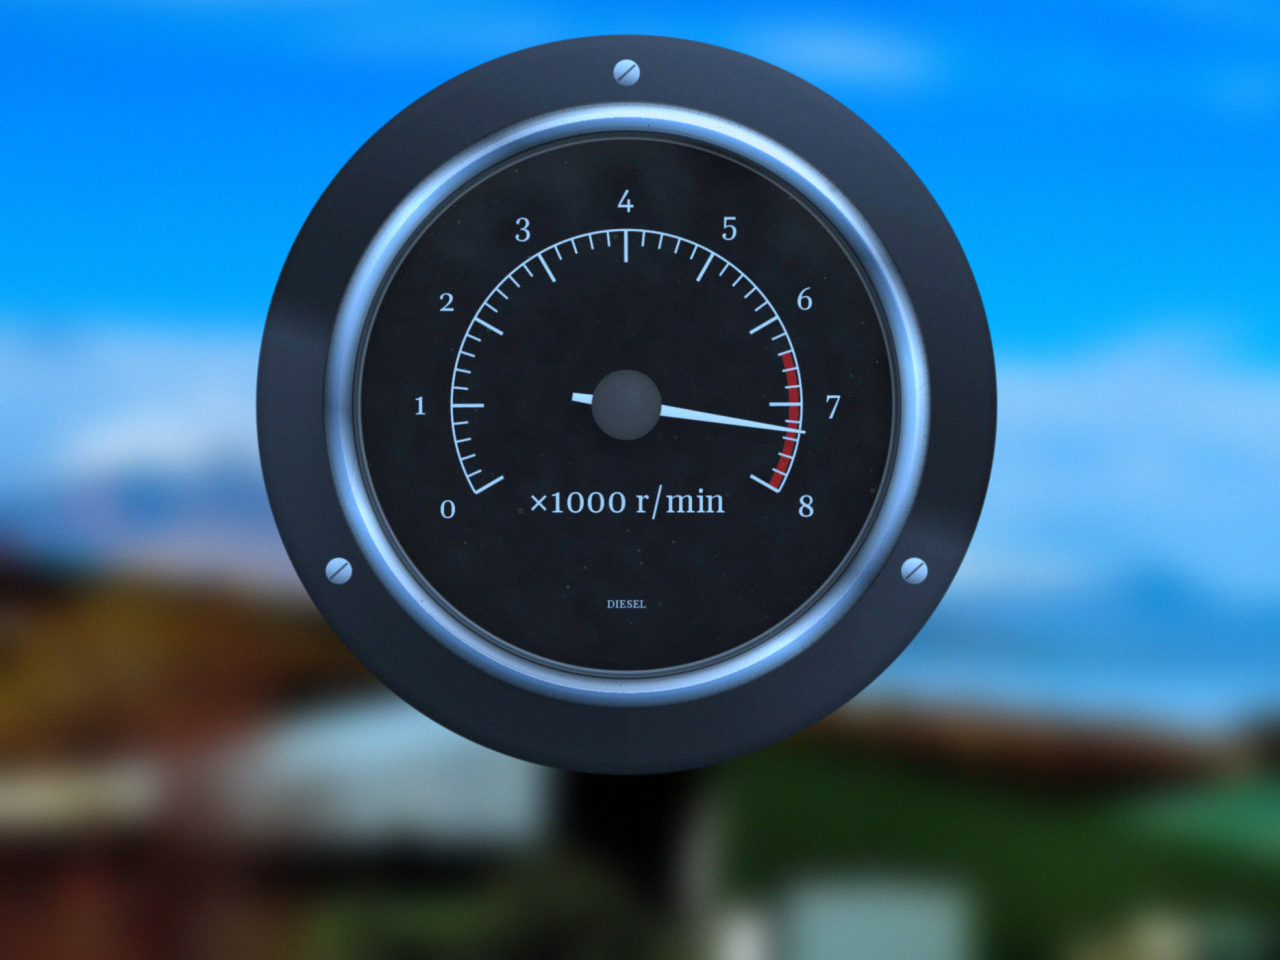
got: 7300 rpm
